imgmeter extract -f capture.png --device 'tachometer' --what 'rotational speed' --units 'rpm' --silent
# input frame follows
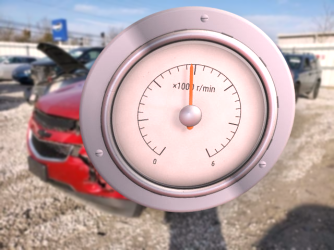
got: 2900 rpm
